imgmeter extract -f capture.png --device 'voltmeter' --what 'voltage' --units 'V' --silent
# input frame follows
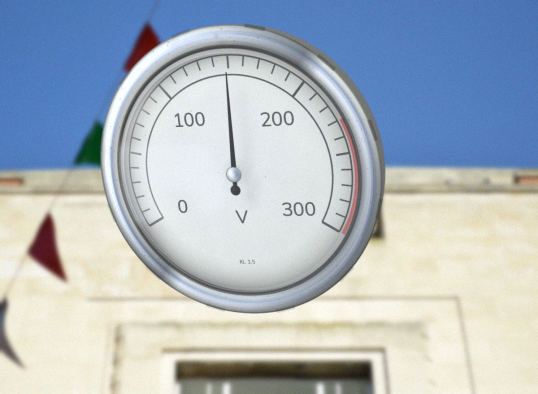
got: 150 V
